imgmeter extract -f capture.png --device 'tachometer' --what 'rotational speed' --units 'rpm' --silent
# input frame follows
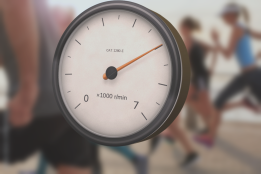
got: 5000 rpm
